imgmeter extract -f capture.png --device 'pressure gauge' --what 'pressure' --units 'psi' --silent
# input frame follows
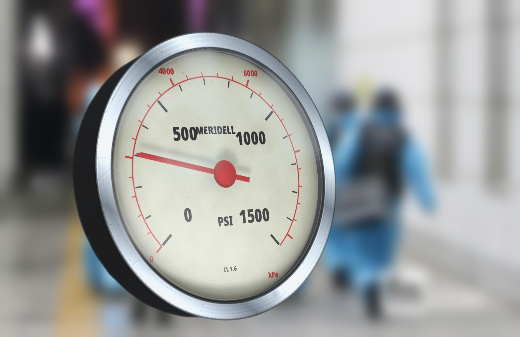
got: 300 psi
